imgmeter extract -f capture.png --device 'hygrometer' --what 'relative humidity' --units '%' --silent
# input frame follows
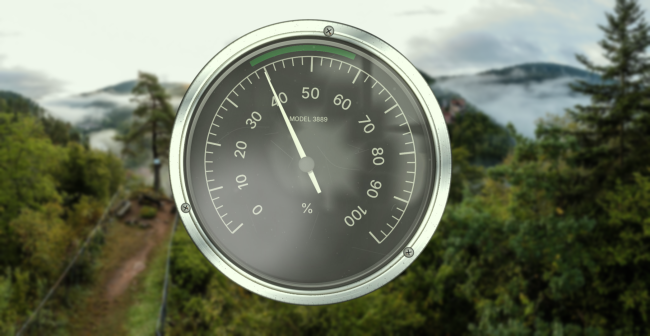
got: 40 %
